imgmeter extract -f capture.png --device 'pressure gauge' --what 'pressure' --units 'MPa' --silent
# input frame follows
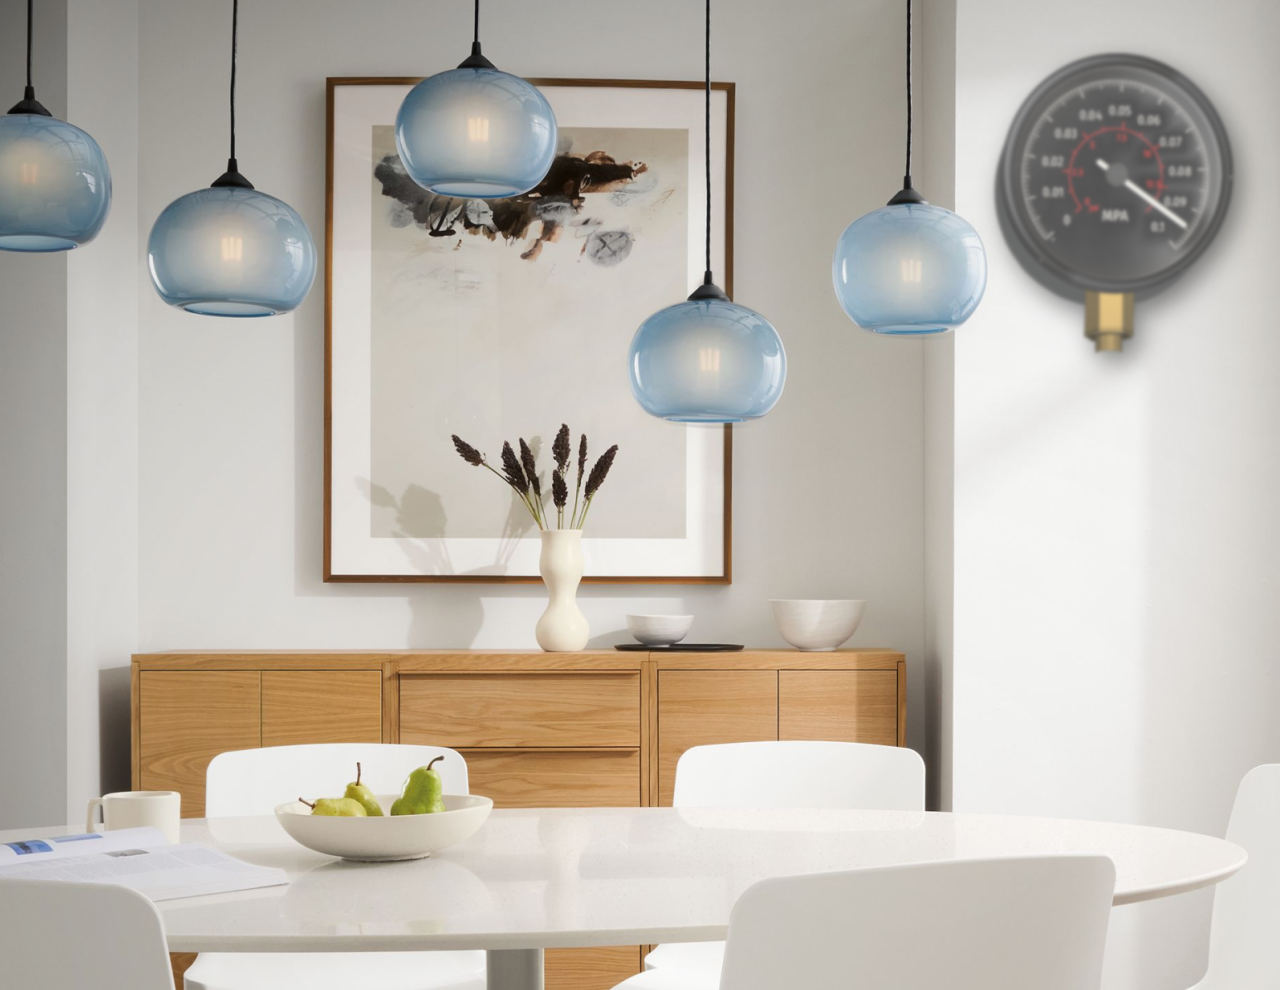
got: 0.095 MPa
